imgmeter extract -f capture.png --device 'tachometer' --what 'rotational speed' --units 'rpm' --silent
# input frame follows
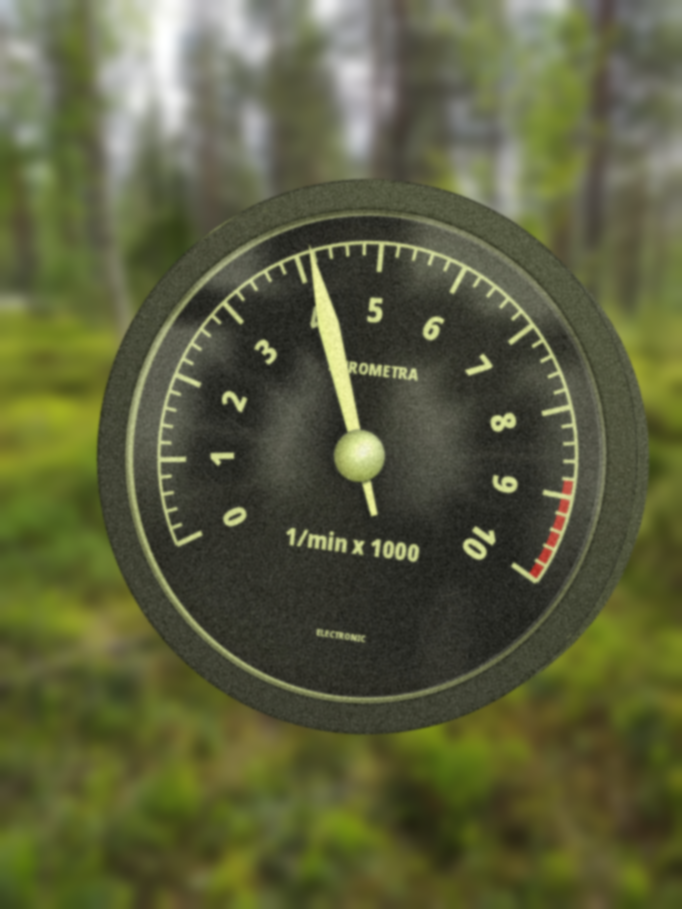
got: 4200 rpm
